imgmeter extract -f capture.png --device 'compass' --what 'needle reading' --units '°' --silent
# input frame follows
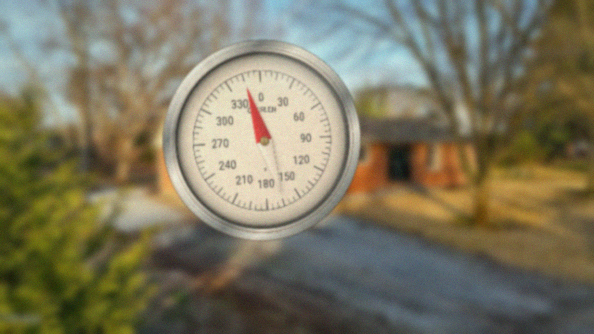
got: 345 °
